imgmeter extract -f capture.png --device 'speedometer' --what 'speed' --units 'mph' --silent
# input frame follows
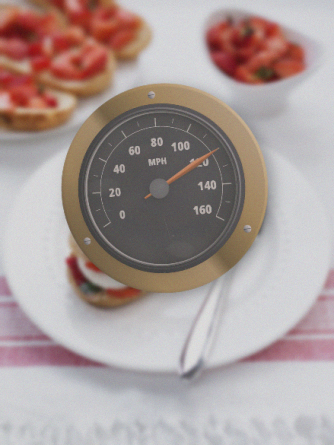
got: 120 mph
